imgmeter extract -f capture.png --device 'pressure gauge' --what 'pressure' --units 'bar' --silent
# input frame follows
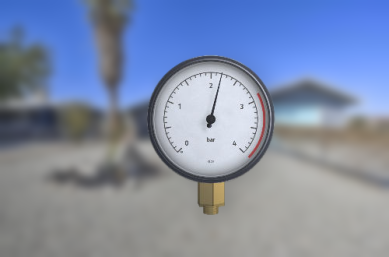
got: 2.2 bar
